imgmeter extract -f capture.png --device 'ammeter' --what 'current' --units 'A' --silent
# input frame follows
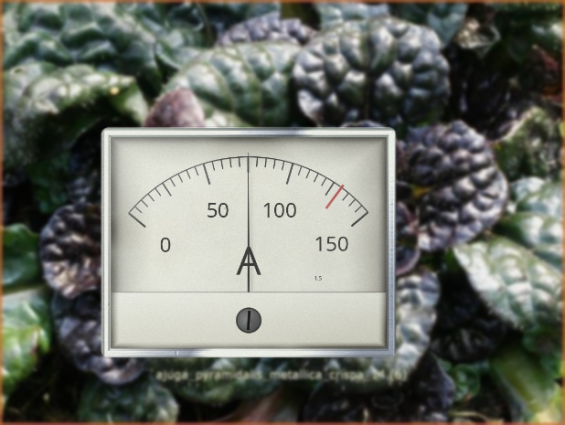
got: 75 A
